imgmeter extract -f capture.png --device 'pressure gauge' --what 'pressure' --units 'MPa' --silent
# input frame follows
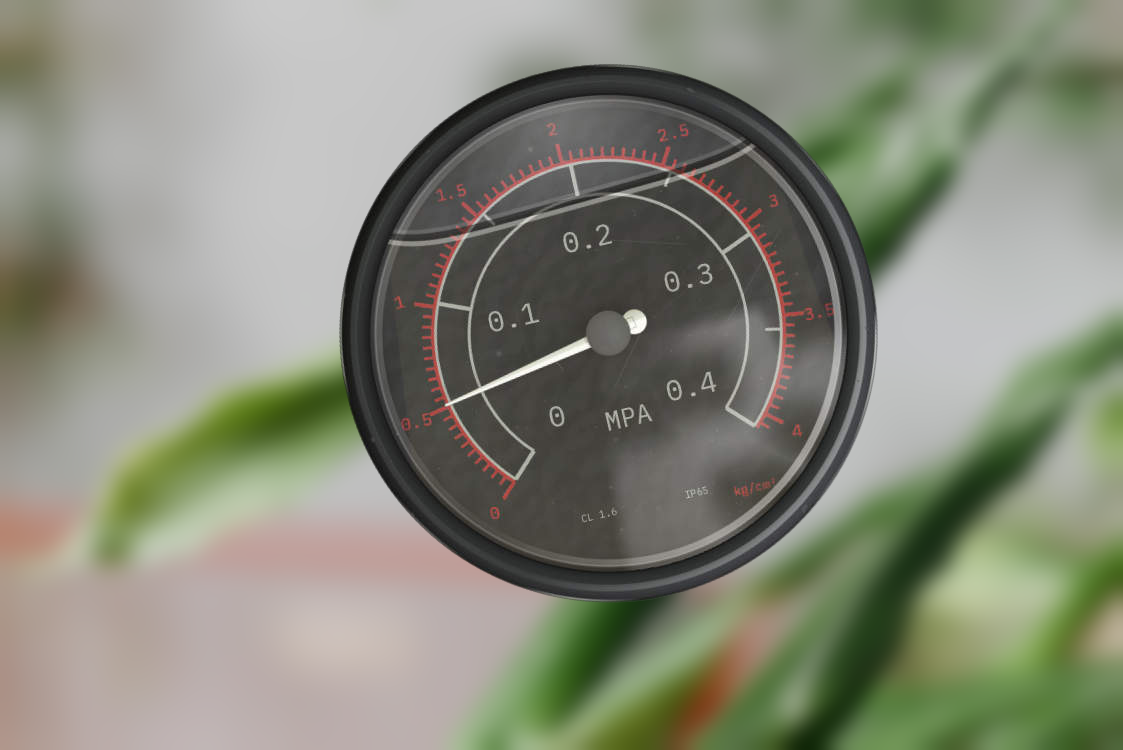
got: 0.05 MPa
